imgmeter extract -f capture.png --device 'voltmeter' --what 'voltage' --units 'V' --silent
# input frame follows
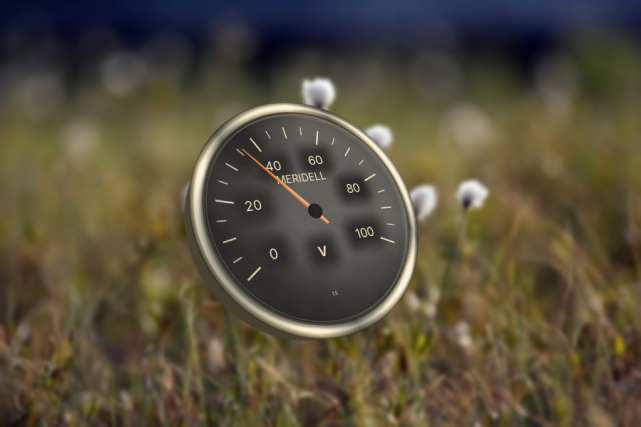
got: 35 V
